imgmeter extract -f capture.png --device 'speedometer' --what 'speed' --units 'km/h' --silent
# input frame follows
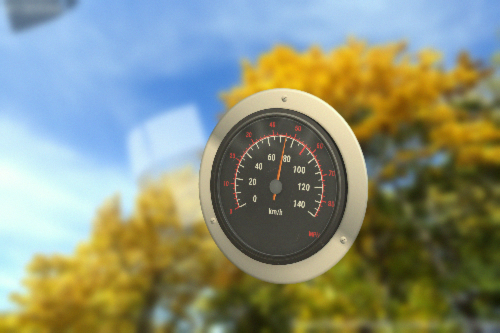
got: 75 km/h
